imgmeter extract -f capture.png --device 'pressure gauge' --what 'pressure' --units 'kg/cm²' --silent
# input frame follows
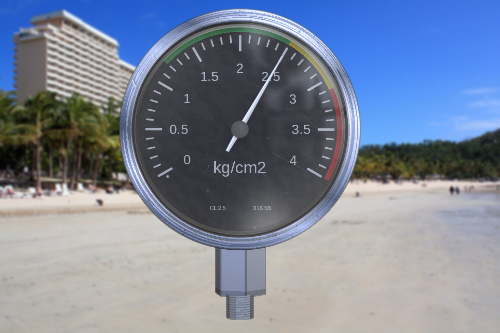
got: 2.5 kg/cm²
